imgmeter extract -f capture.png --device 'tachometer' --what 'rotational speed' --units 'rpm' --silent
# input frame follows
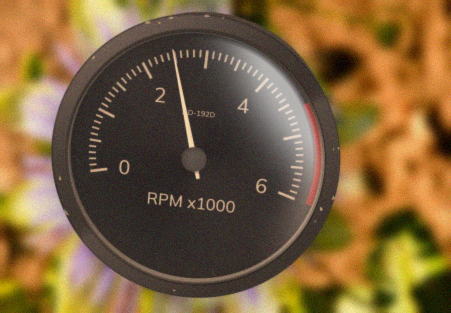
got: 2500 rpm
